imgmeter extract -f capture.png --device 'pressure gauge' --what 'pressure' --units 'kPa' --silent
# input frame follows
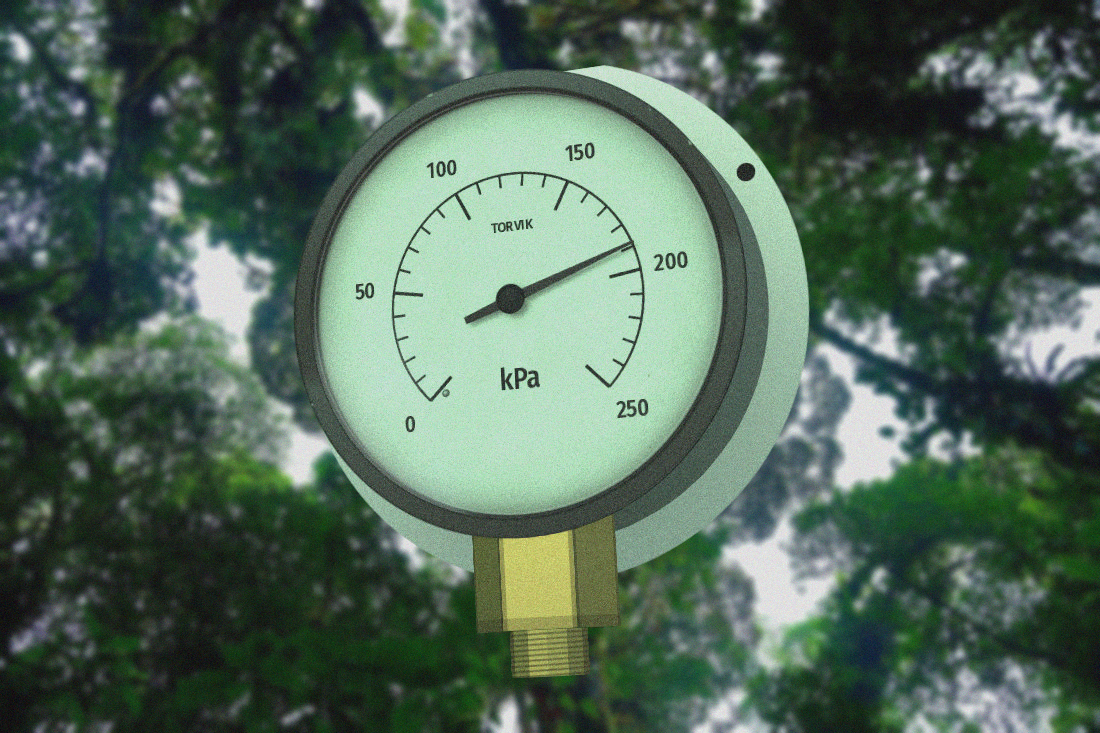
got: 190 kPa
